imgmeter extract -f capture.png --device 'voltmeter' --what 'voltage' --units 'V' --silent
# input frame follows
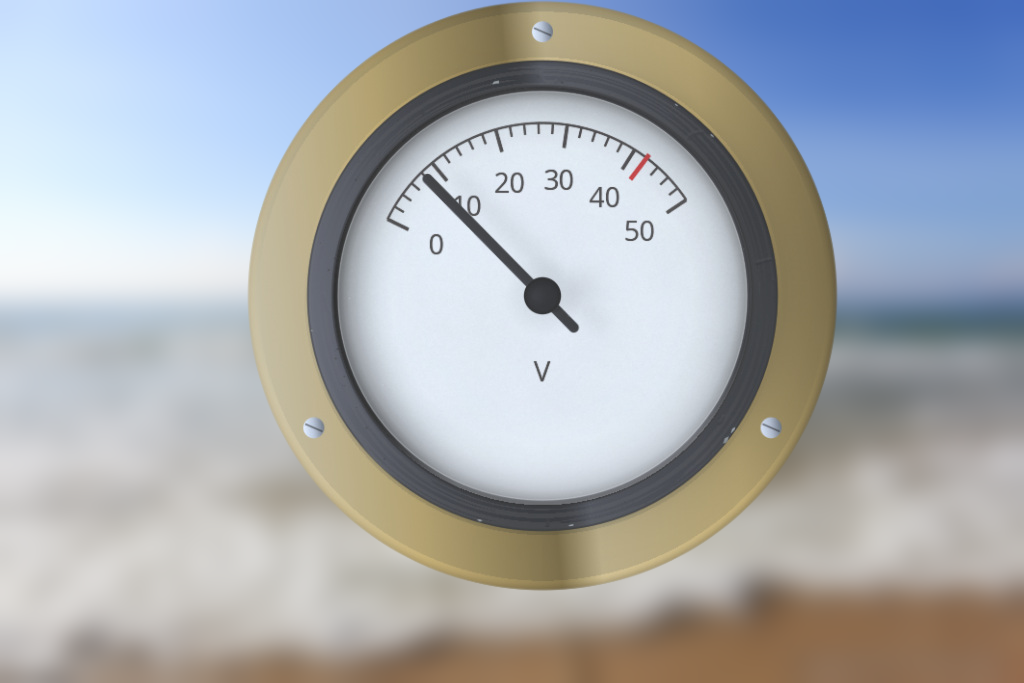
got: 8 V
